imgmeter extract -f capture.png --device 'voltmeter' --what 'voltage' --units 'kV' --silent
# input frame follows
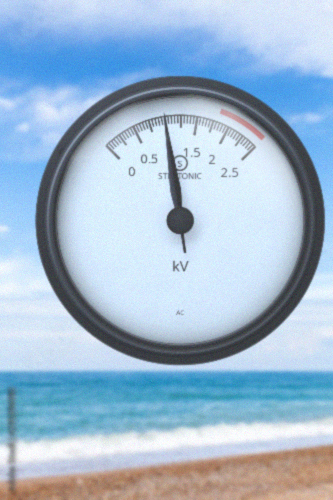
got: 1 kV
